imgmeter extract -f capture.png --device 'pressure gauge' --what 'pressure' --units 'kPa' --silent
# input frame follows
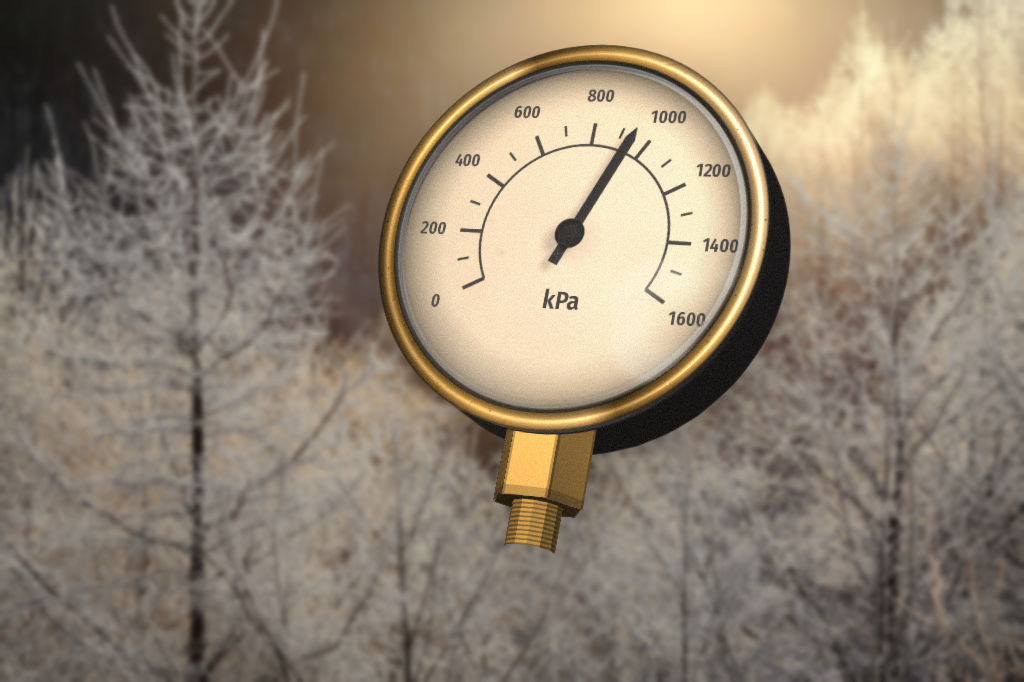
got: 950 kPa
